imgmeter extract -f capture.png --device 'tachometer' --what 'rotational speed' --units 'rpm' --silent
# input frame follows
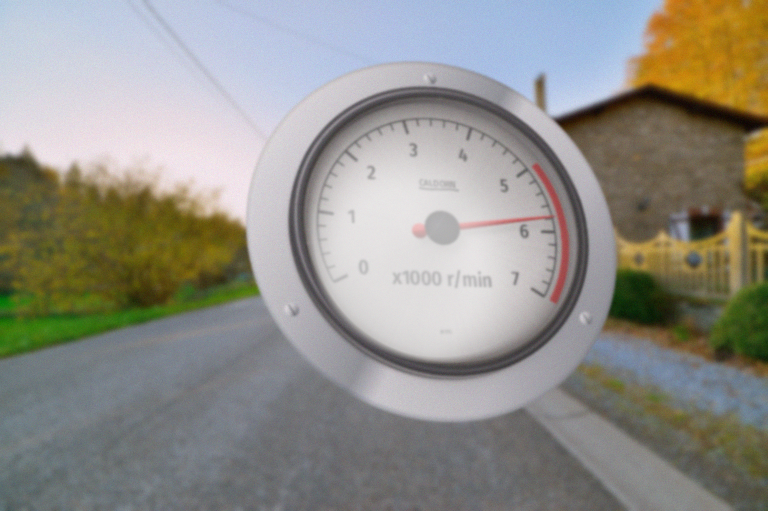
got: 5800 rpm
